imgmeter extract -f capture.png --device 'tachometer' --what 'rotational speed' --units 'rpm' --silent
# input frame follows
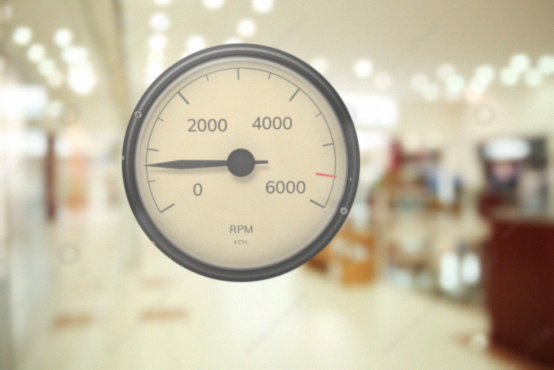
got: 750 rpm
